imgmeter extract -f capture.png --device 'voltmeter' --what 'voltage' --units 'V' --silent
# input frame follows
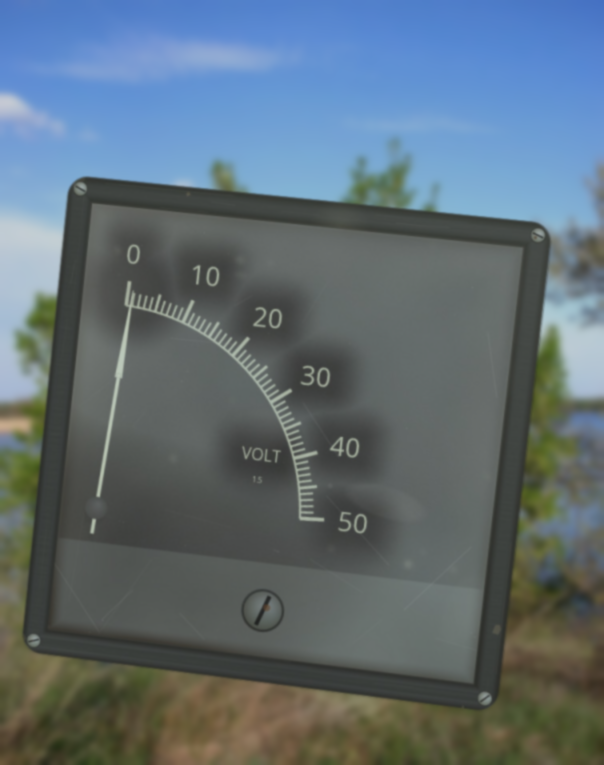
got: 1 V
